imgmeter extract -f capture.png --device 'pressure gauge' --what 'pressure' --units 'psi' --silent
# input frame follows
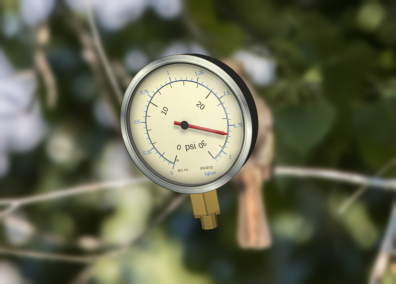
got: 26 psi
